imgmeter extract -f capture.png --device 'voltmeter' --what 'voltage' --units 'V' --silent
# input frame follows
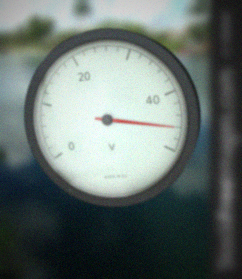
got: 46 V
